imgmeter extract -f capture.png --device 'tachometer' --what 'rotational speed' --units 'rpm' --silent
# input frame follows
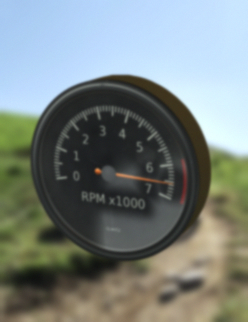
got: 6500 rpm
